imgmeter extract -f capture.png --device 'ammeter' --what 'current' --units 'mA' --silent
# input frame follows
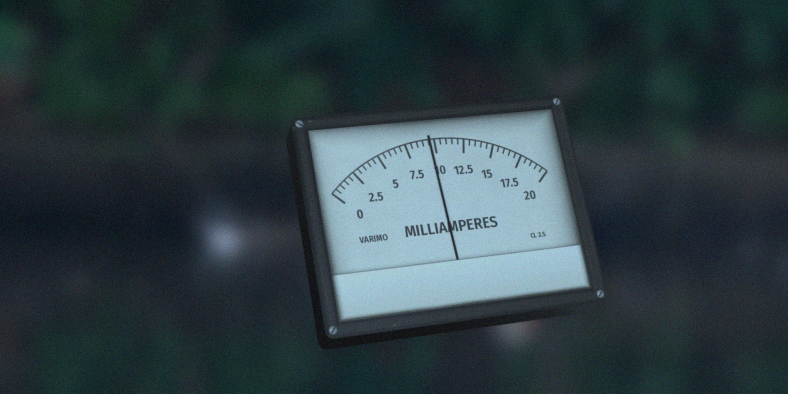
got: 9.5 mA
